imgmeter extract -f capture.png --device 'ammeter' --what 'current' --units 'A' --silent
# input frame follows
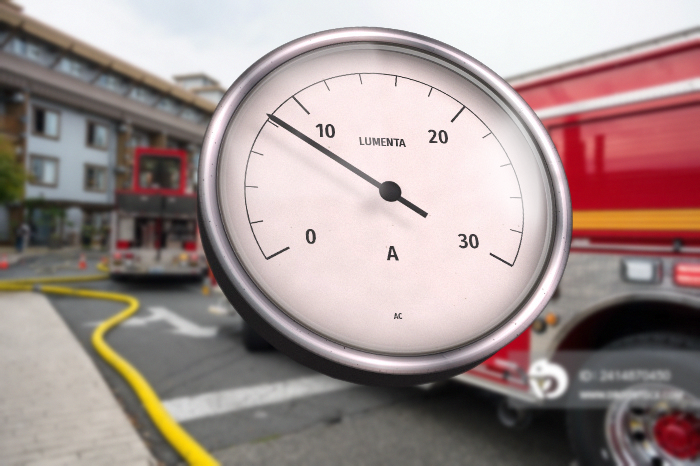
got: 8 A
